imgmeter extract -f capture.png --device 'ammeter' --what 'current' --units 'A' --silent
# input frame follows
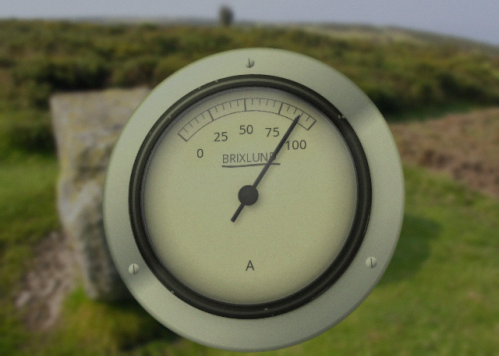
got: 90 A
